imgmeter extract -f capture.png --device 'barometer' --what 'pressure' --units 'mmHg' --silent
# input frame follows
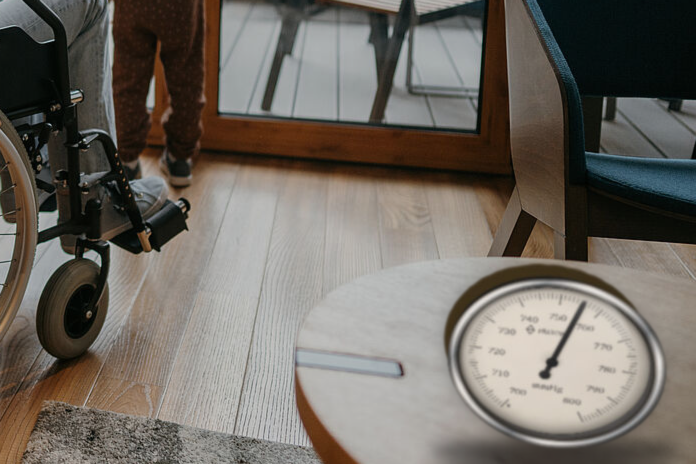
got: 755 mmHg
